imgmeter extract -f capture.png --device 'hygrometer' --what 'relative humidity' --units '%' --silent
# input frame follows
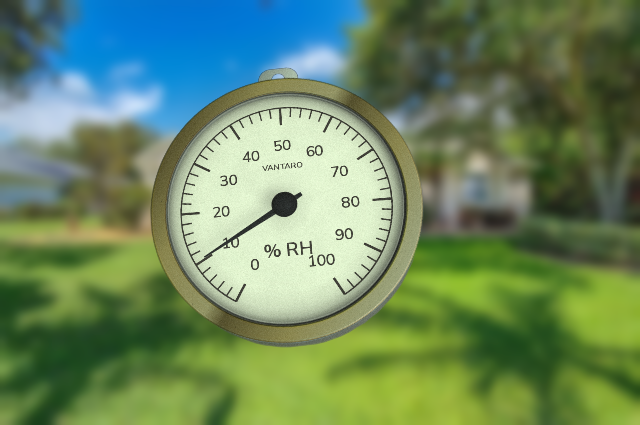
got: 10 %
